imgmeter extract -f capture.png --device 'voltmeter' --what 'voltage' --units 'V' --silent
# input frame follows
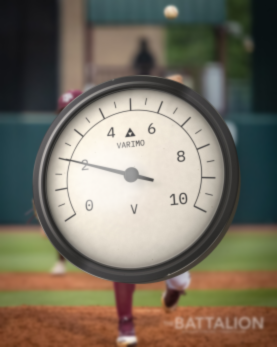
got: 2 V
